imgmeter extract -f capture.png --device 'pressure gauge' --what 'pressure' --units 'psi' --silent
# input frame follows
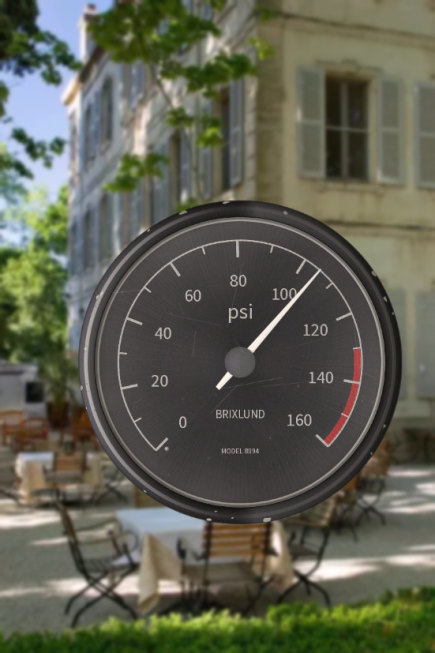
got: 105 psi
